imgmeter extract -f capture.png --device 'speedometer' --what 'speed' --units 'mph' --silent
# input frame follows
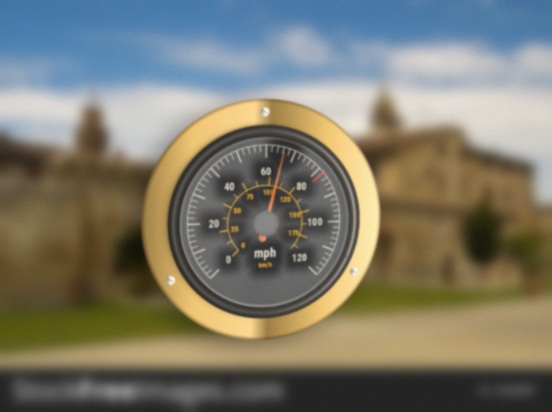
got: 66 mph
